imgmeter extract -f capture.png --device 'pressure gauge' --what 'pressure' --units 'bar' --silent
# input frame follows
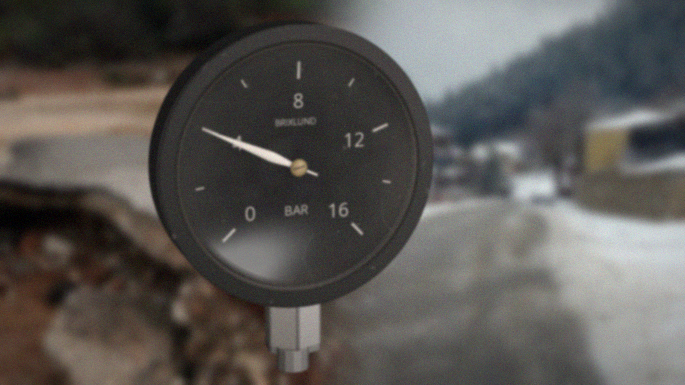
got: 4 bar
